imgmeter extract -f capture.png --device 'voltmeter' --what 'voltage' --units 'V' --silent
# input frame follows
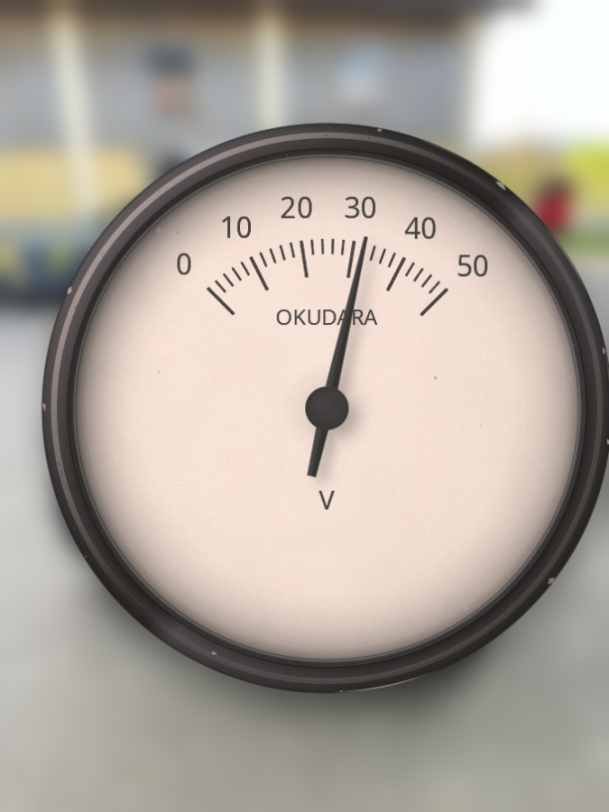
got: 32 V
